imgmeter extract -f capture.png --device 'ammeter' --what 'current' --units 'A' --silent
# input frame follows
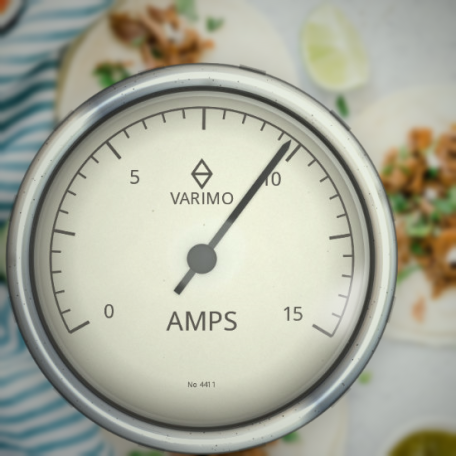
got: 9.75 A
